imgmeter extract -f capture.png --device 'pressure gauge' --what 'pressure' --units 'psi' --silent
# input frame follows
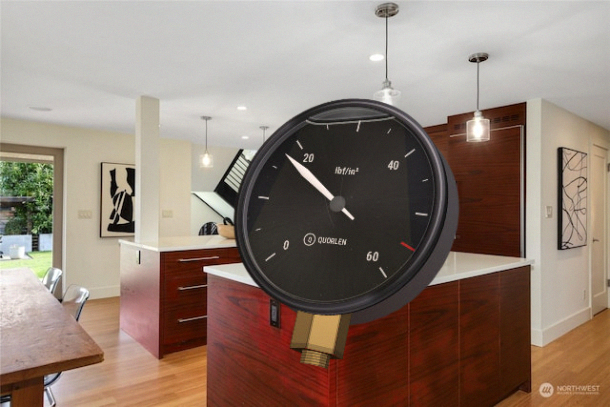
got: 17.5 psi
